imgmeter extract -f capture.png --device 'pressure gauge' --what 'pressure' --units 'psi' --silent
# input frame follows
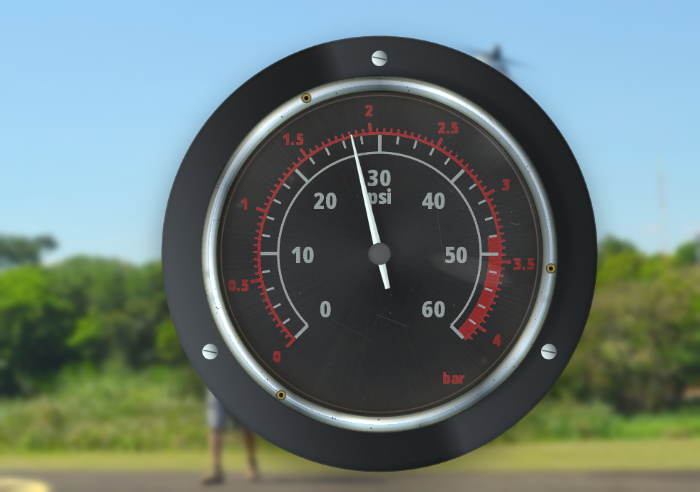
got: 27 psi
